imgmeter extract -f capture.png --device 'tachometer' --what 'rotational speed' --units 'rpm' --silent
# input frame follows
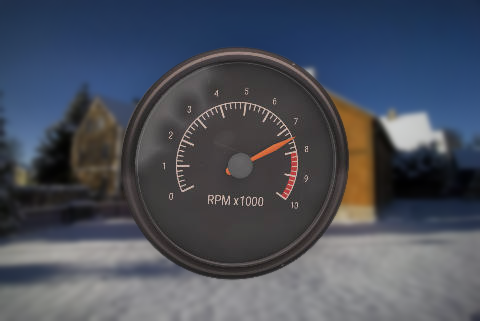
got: 7400 rpm
